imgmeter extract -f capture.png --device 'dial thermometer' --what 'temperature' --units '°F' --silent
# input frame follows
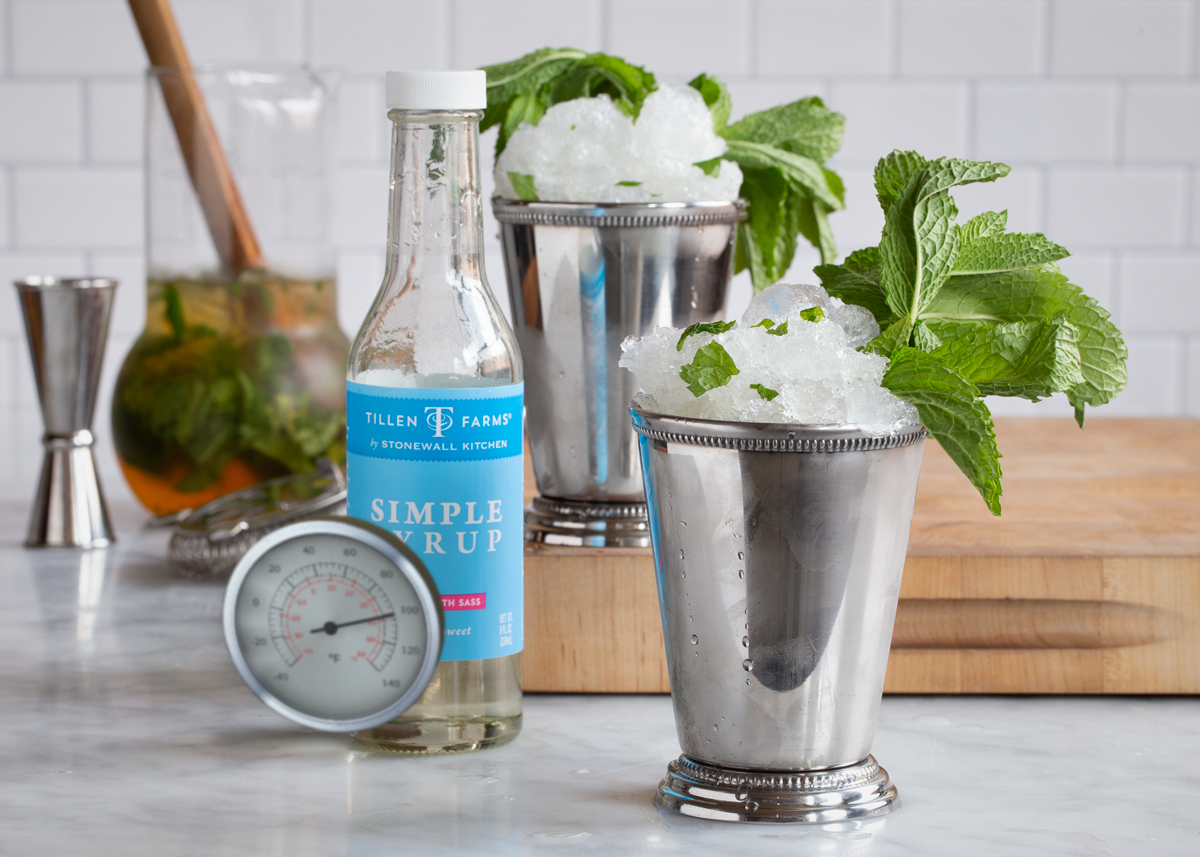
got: 100 °F
